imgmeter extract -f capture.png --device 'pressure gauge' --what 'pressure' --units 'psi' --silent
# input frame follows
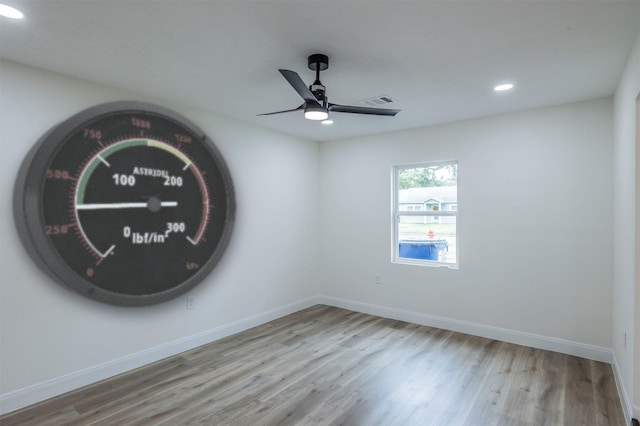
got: 50 psi
